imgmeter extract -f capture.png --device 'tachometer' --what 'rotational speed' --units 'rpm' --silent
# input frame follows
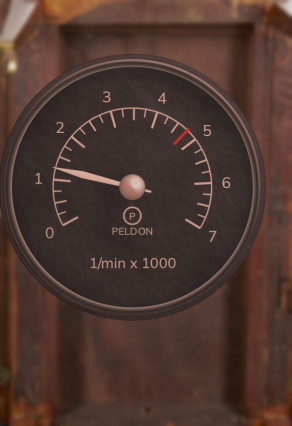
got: 1250 rpm
